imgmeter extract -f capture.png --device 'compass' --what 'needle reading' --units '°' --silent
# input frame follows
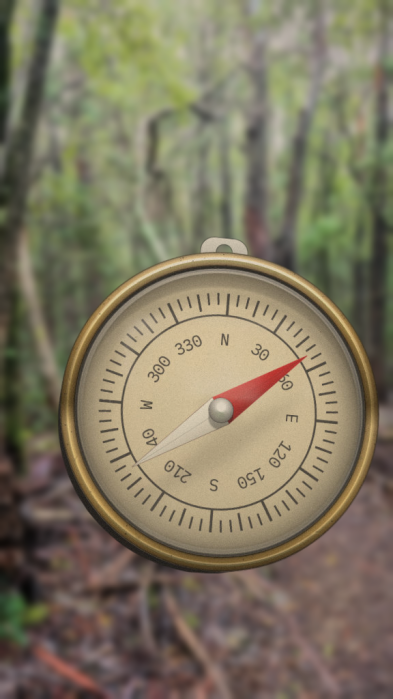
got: 52.5 °
